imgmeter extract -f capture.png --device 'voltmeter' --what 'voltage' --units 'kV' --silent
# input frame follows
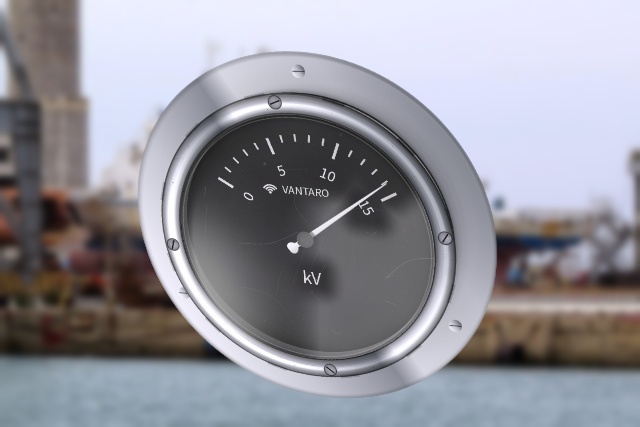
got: 14 kV
